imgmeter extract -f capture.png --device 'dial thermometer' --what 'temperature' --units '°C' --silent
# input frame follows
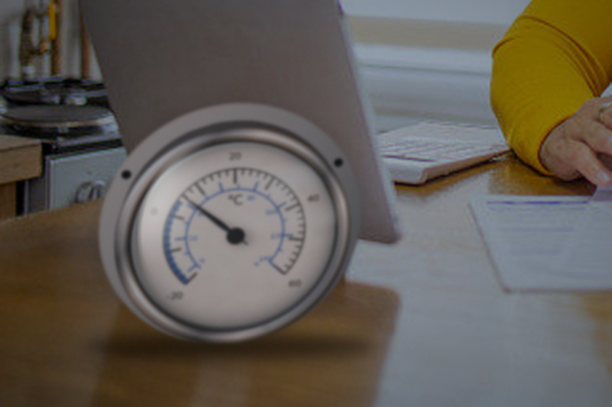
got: 6 °C
